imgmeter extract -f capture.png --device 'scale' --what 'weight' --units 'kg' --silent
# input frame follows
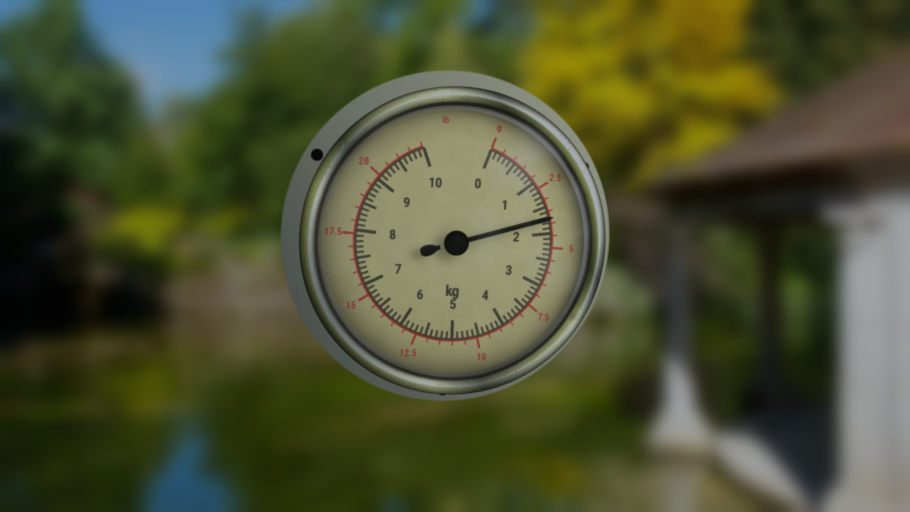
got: 1.7 kg
